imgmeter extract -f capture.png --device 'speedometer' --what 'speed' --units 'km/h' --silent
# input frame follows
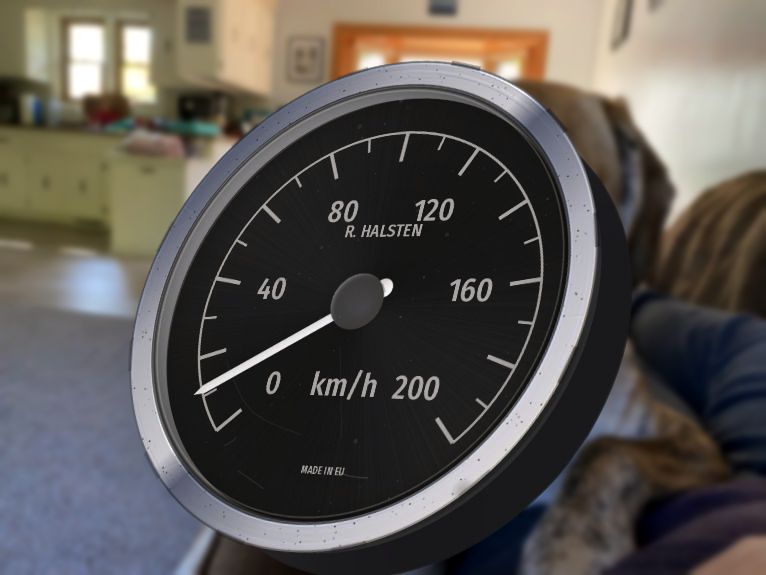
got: 10 km/h
